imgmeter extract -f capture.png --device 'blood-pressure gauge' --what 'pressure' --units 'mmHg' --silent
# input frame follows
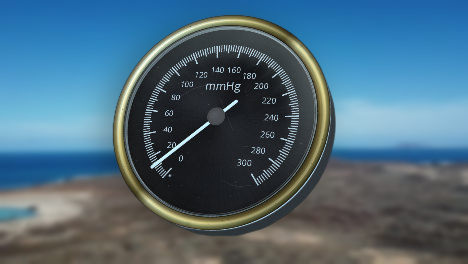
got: 10 mmHg
